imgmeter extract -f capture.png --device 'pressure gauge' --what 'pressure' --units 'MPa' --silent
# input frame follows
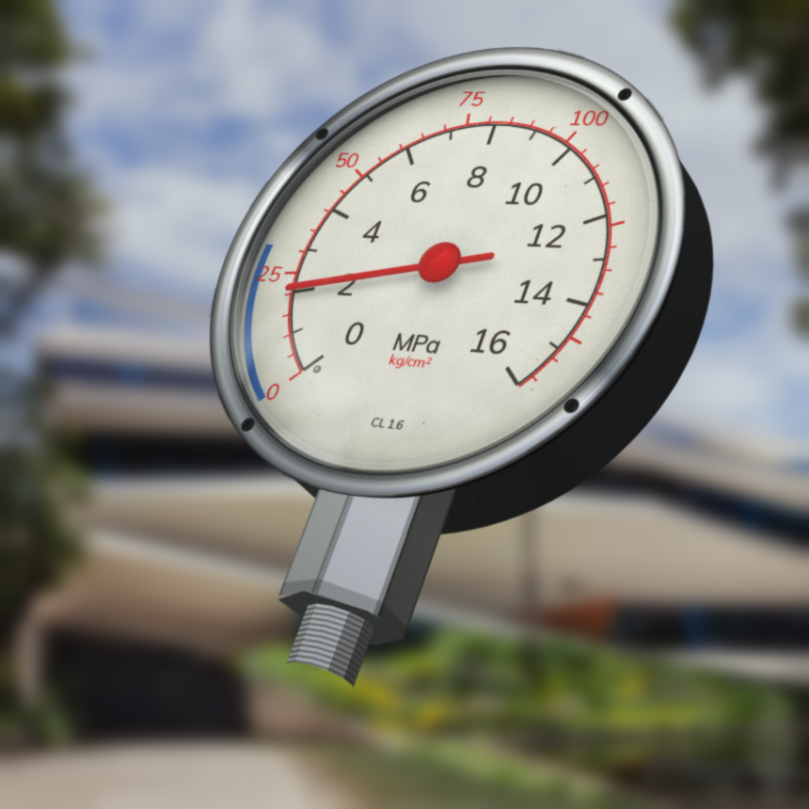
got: 2 MPa
